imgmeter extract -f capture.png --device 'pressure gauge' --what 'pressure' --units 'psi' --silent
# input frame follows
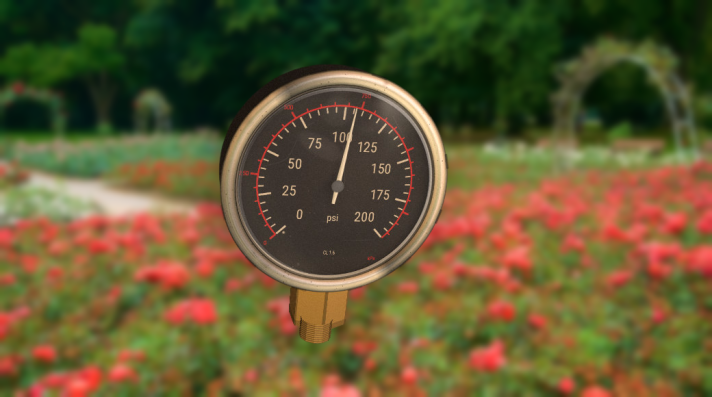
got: 105 psi
